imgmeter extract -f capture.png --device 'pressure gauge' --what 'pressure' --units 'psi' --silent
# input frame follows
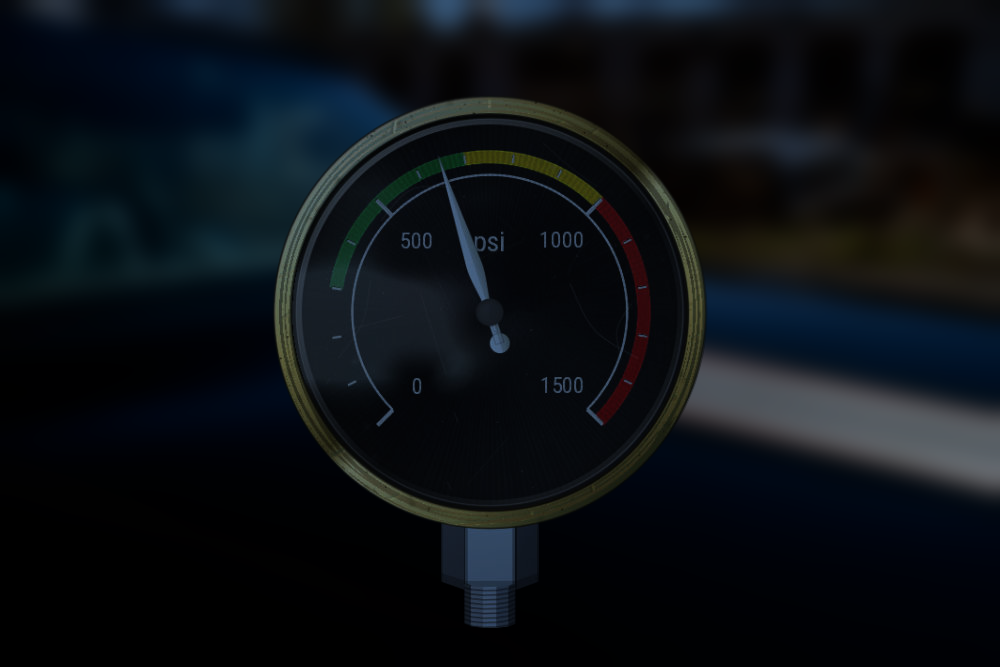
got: 650 psi
